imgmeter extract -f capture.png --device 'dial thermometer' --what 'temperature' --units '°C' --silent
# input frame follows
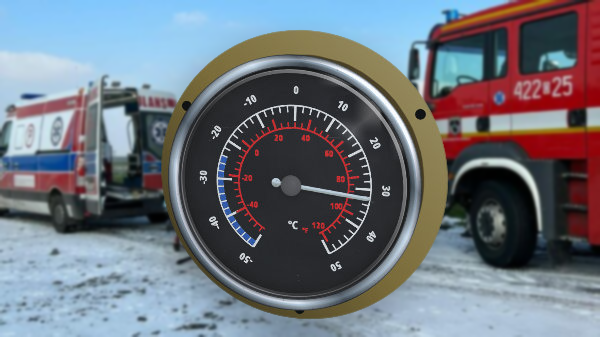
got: 32 °C
